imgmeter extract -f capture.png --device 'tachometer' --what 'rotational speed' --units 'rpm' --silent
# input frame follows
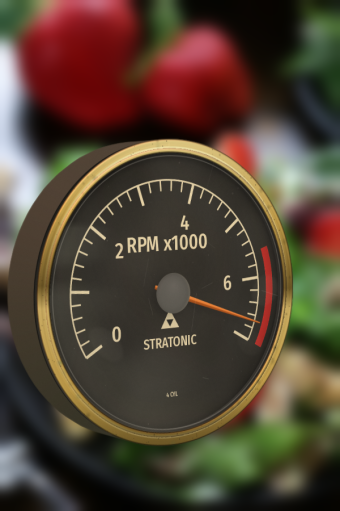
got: 6700 rpm
